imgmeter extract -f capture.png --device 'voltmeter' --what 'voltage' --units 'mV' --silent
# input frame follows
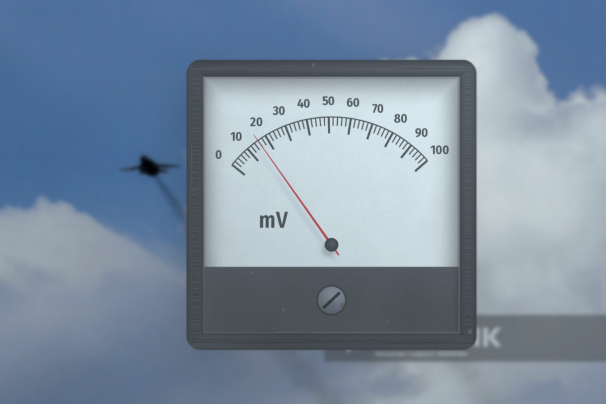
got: 16 mV
